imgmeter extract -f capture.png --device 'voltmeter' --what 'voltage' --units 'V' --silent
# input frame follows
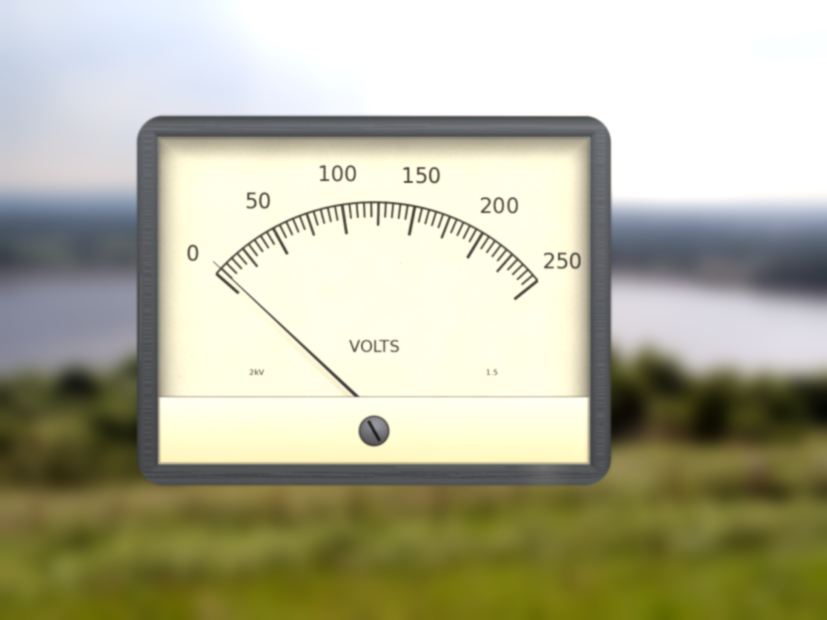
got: 5 V
